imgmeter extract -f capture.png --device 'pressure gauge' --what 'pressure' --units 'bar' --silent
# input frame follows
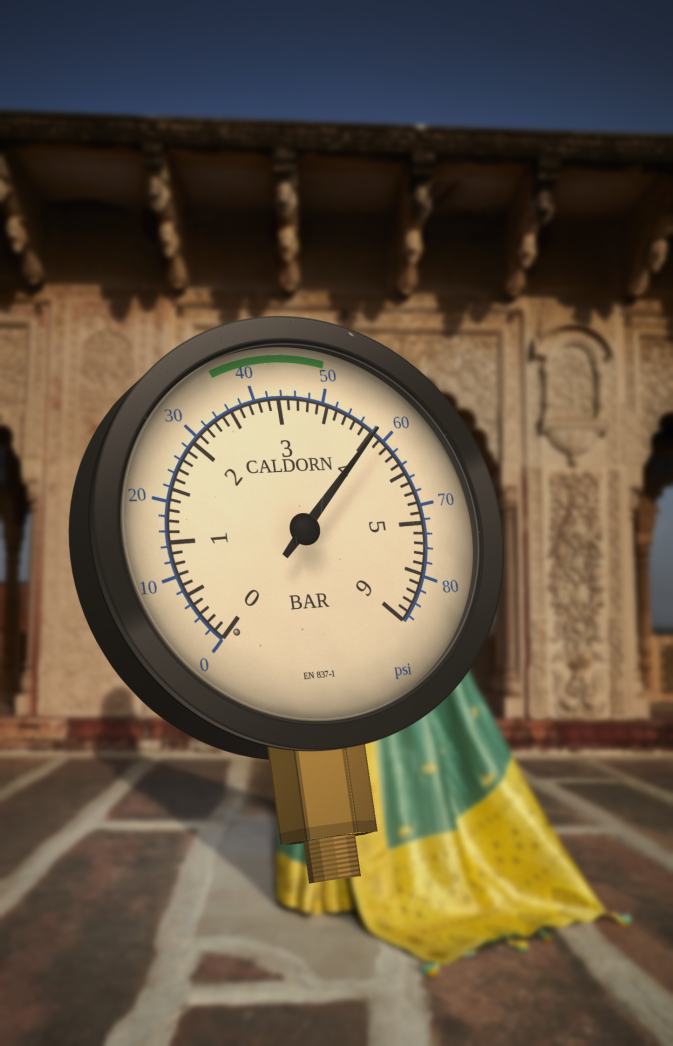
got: 4 bar
